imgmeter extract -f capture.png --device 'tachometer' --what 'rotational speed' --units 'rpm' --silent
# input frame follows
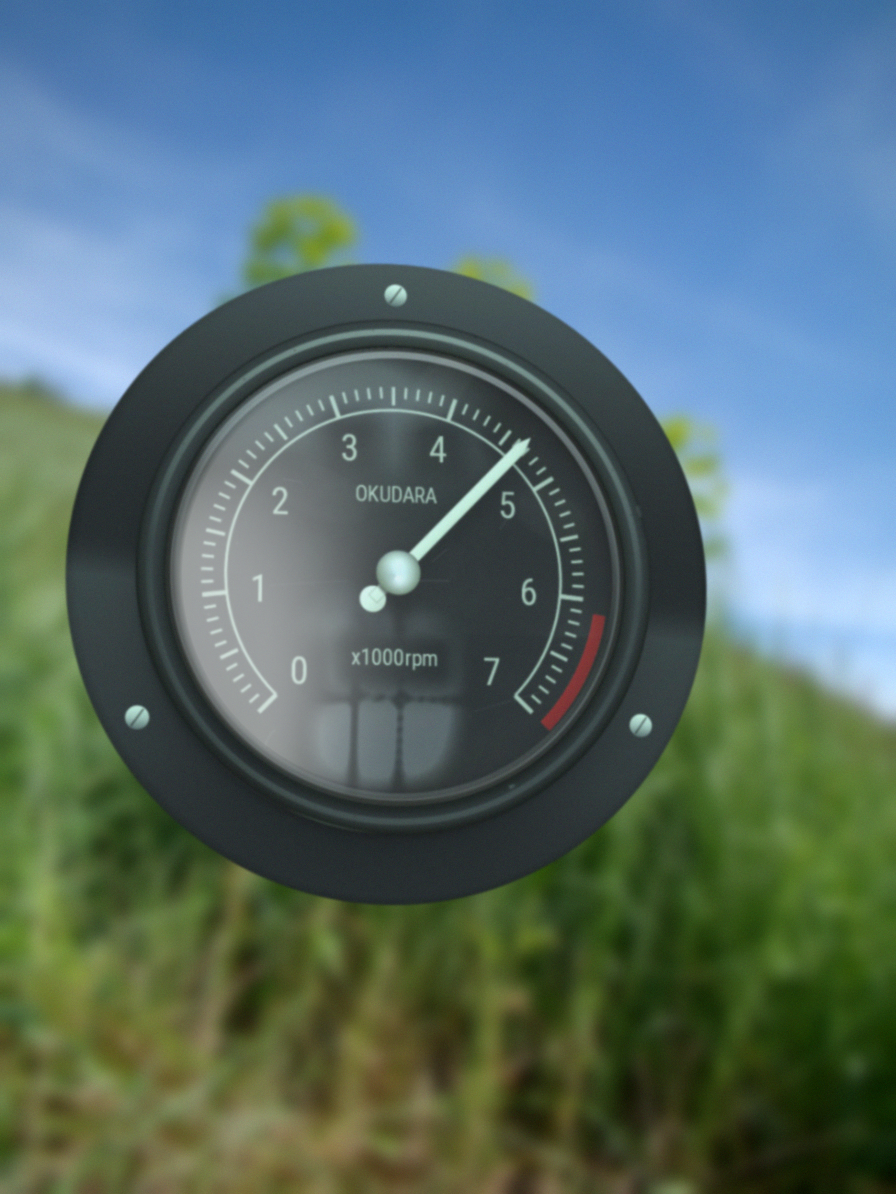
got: 4650 rpm
